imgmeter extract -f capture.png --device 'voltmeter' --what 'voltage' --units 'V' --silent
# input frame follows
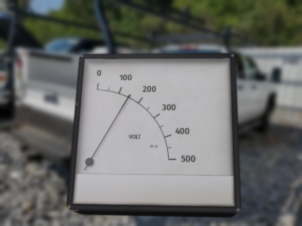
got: 150 V
